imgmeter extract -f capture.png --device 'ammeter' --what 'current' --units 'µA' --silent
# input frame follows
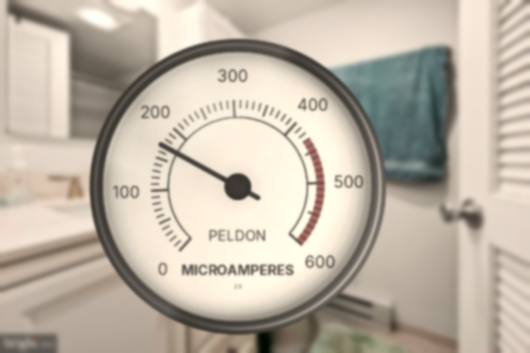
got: 170 µA
